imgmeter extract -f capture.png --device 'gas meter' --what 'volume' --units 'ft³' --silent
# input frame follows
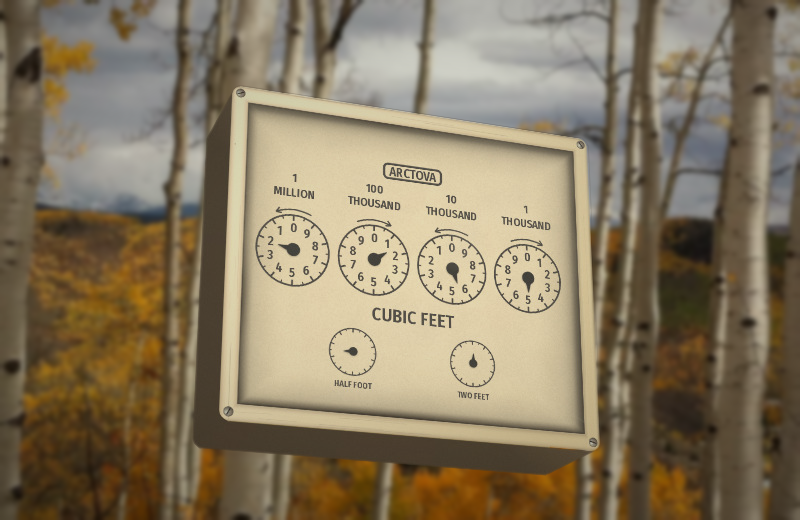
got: 215500 ft³
